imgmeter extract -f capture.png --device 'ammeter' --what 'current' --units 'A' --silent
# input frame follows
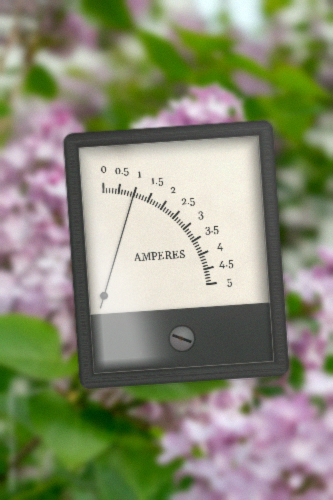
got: 1 A
